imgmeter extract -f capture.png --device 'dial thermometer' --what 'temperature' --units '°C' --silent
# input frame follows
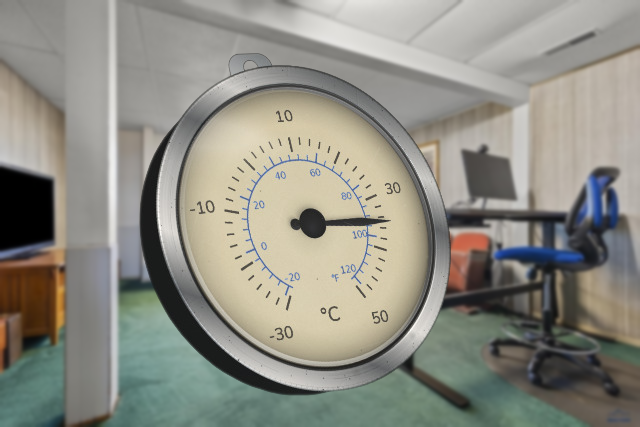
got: 35 °C
